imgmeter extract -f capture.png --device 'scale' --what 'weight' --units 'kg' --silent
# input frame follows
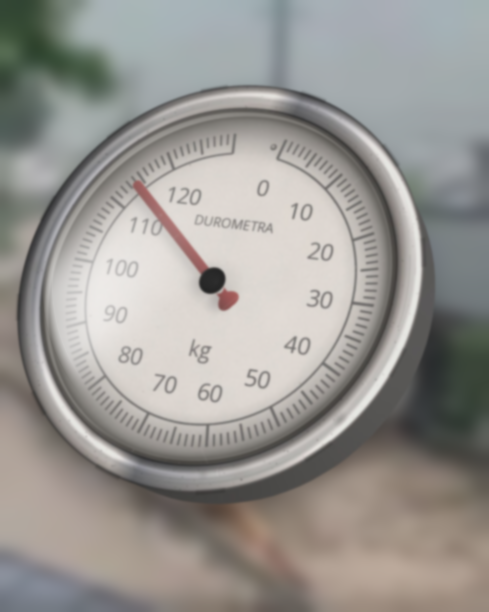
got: 114 kg
